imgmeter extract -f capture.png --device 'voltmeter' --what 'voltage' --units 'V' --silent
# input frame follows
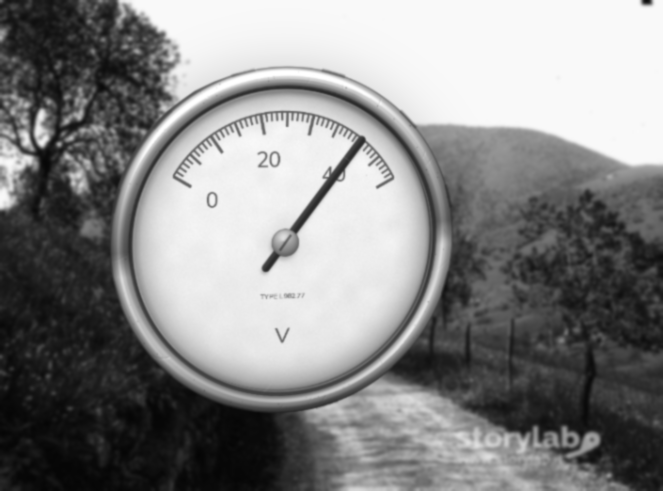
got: 40 V
